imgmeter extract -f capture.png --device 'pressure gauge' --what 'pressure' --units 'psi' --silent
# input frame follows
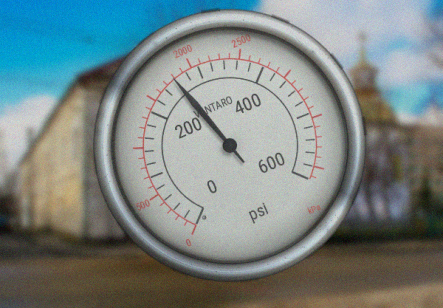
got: 260 psi
